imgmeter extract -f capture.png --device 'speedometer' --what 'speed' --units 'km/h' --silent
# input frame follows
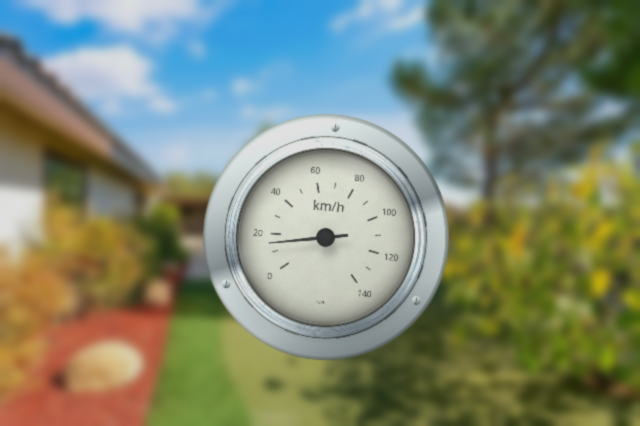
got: 15 km/h
